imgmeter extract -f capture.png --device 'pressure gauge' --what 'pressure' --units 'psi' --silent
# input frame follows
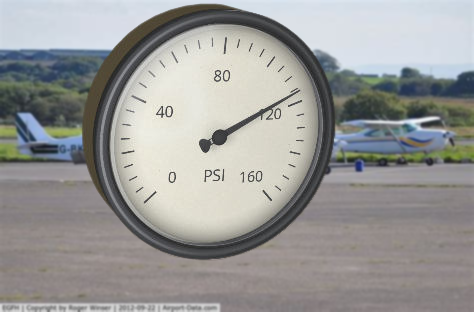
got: 115 psi
